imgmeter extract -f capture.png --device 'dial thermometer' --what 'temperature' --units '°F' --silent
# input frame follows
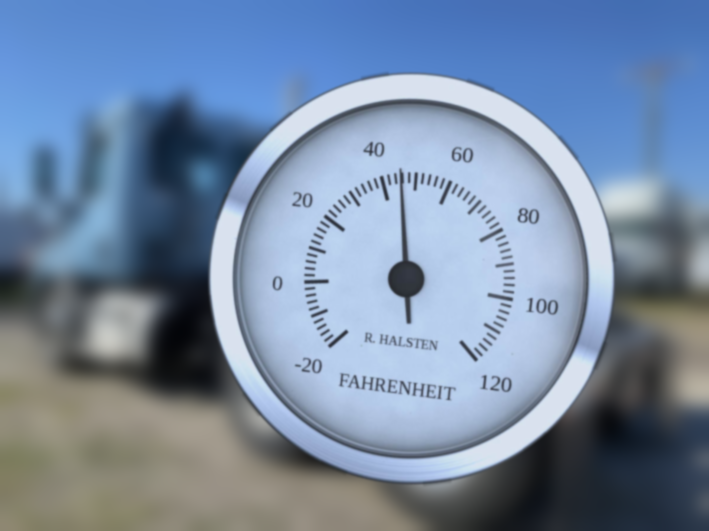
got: 46 °F
